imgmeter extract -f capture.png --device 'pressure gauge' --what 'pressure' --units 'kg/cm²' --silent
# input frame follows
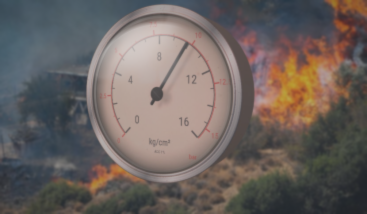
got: 10 kg/cm²
